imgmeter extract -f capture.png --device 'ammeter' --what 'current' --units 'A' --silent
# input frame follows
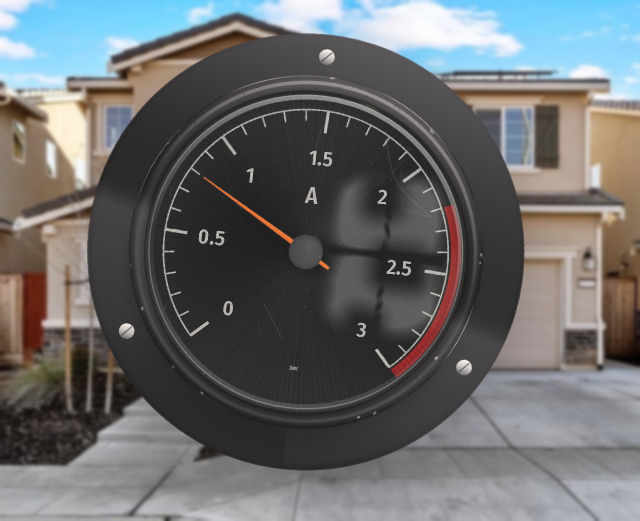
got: 0.8 A
